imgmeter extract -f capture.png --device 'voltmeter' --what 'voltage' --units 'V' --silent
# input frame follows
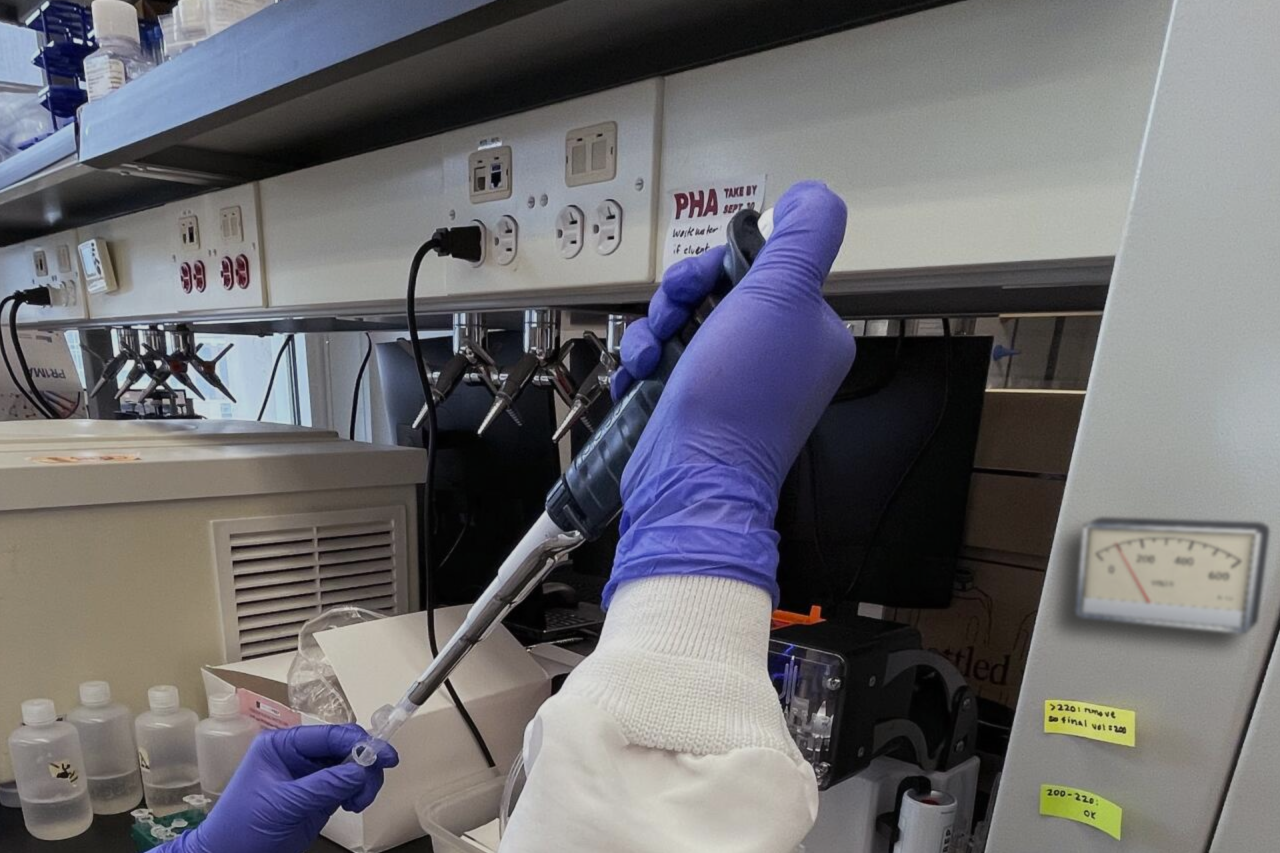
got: 100 V
